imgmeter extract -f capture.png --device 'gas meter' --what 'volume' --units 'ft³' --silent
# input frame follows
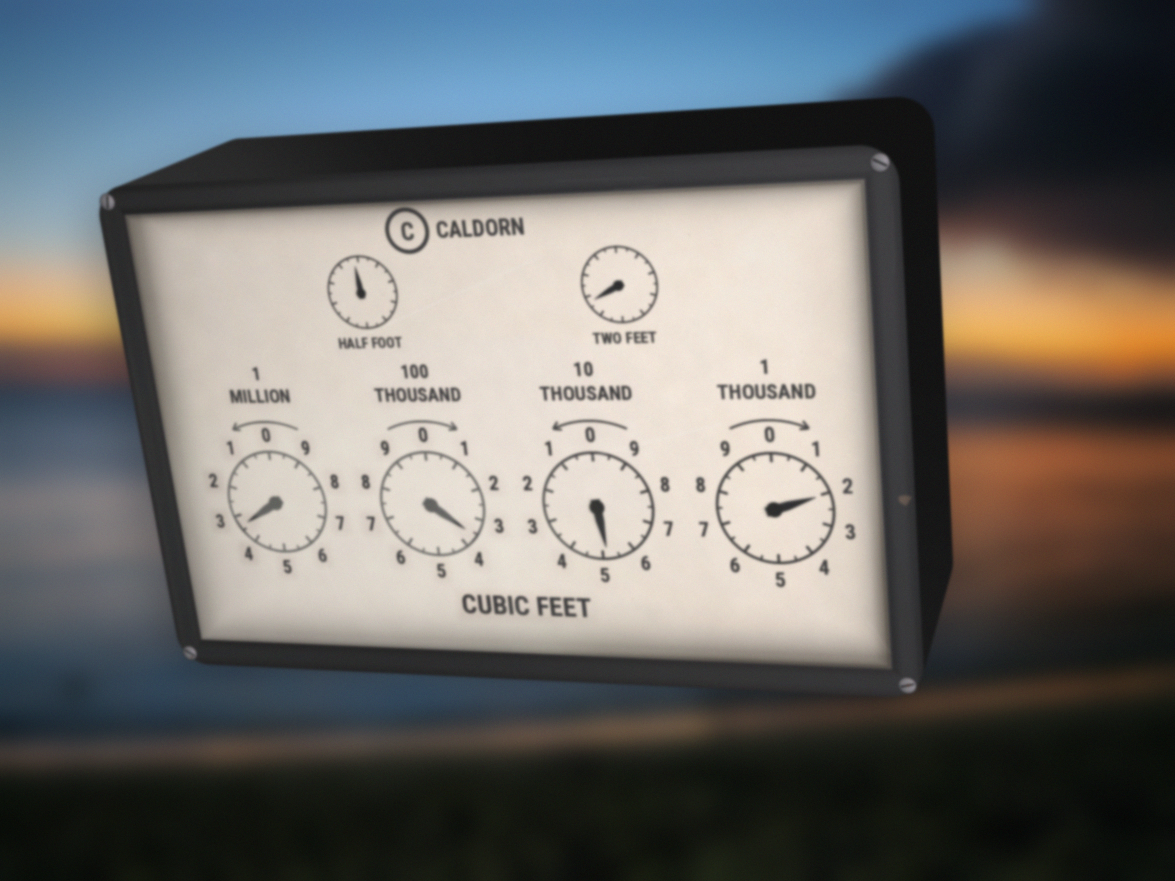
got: 335200 ft³
